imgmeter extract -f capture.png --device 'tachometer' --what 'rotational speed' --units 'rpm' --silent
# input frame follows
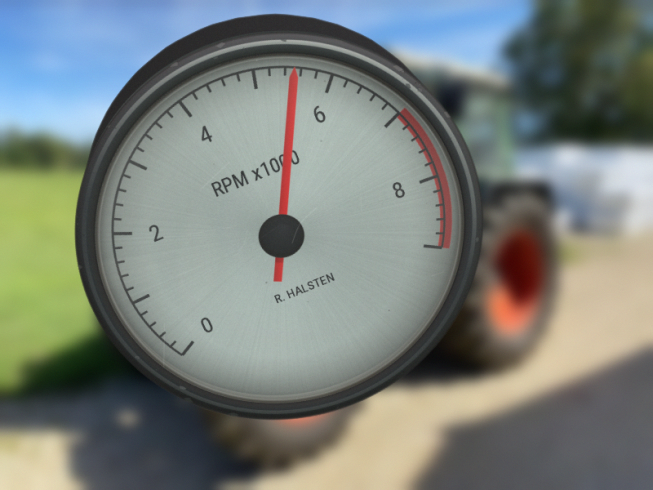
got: 5500 rpm
